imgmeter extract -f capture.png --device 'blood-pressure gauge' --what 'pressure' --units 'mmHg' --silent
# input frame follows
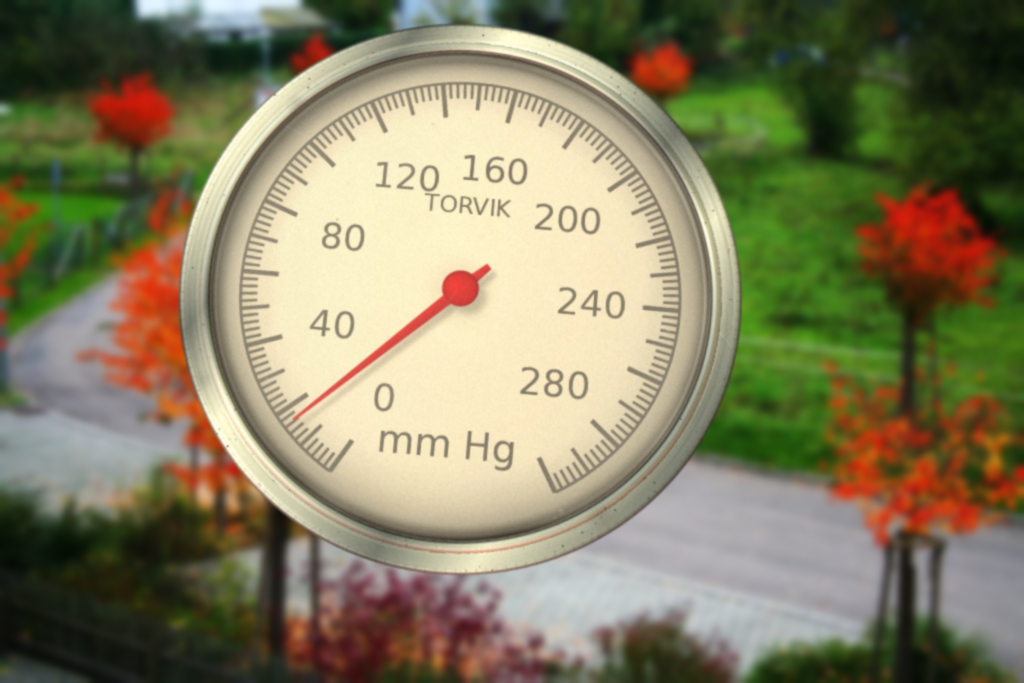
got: 16 mmHg
